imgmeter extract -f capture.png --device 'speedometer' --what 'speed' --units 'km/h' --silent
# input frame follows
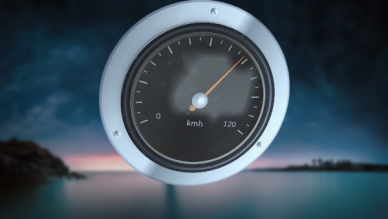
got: 77.5 km/h
